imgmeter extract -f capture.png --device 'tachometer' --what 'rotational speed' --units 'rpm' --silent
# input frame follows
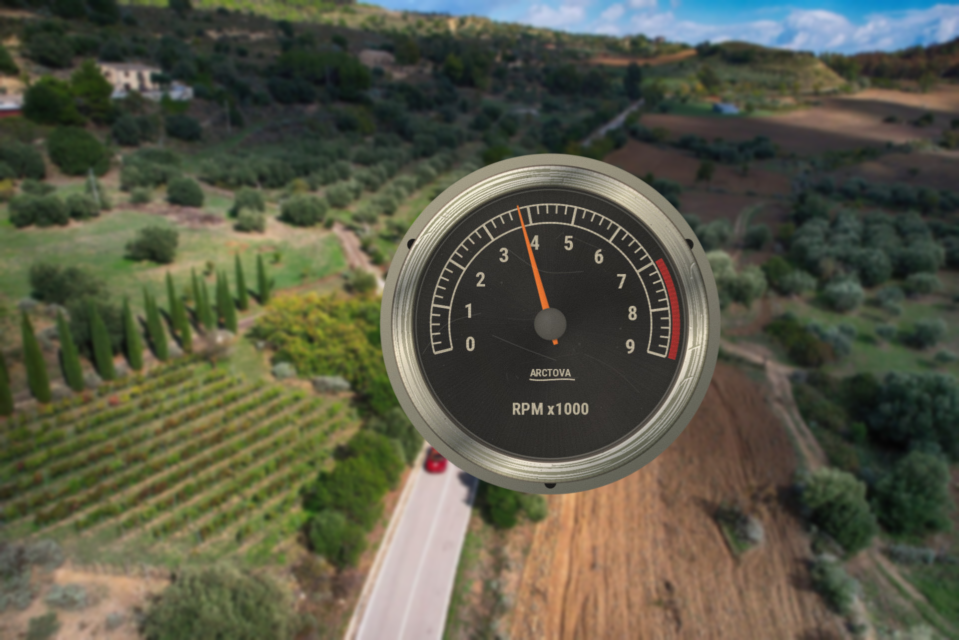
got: 3800 rpm
